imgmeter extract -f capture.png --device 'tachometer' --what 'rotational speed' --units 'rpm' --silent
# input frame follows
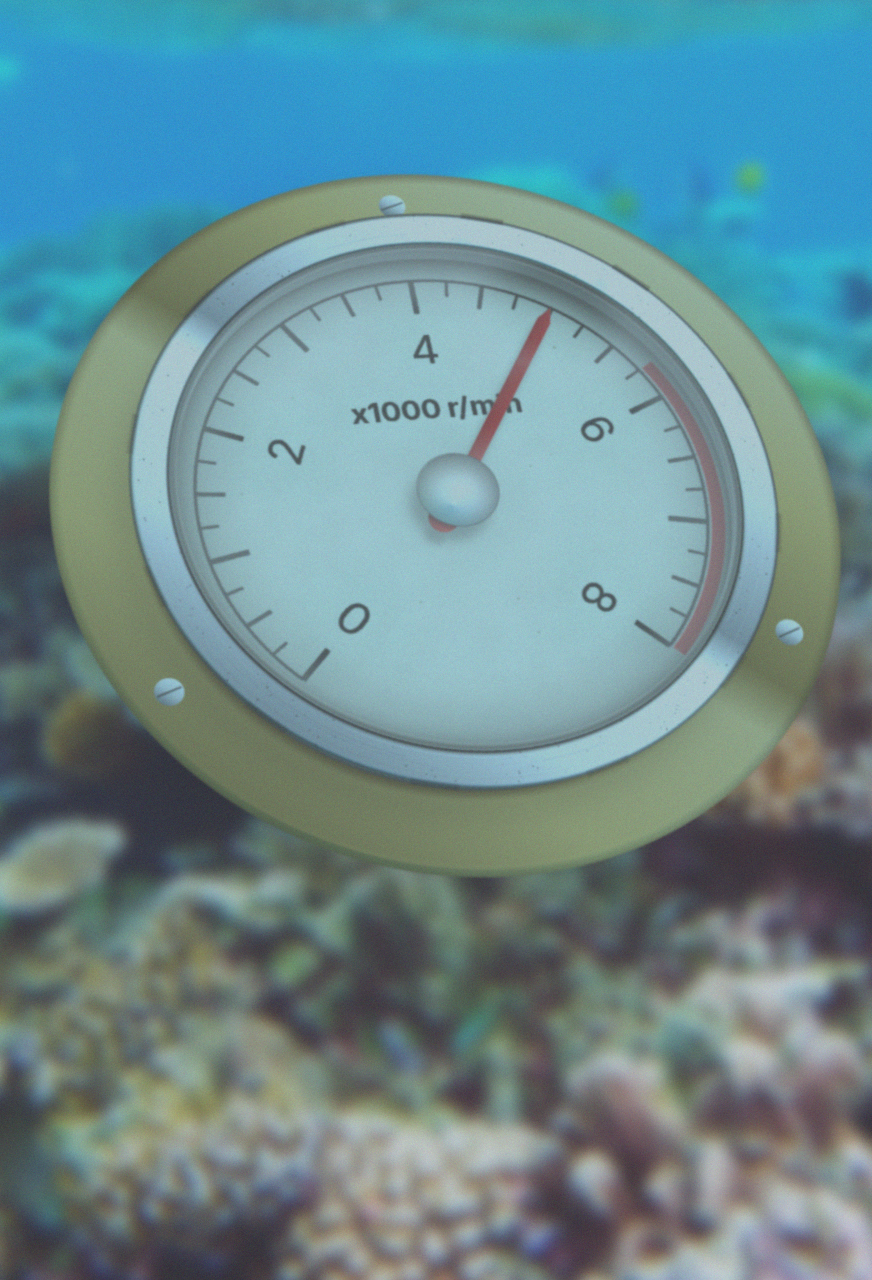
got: 5000 rpm
